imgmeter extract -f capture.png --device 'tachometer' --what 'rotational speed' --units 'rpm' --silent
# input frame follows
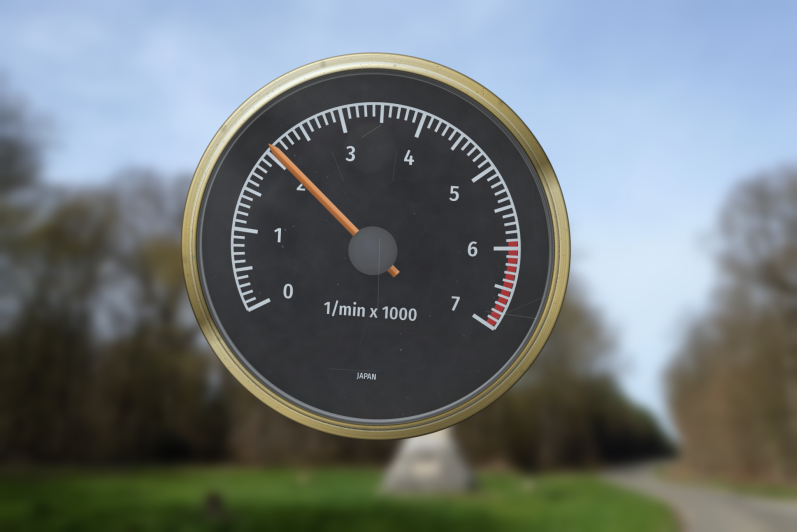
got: 2100 rpm
